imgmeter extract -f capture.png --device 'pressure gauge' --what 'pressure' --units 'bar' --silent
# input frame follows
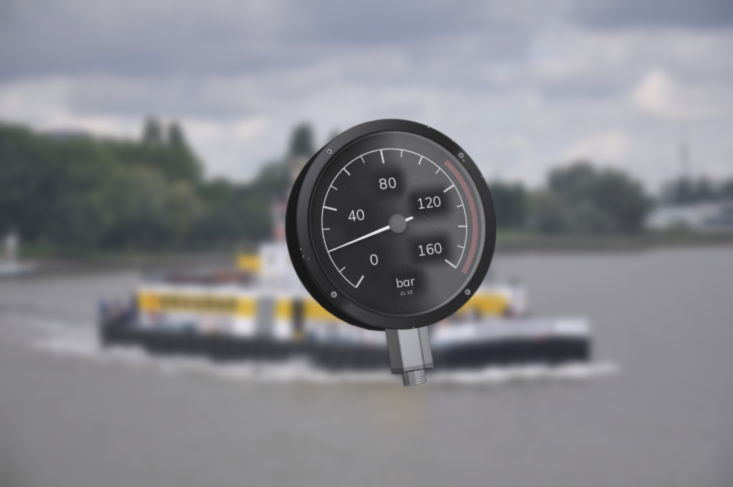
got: 20 bar
